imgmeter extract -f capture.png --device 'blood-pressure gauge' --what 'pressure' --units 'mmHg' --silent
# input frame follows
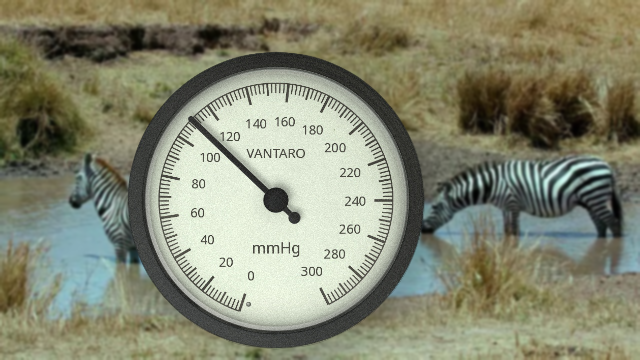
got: 110 mmHg
